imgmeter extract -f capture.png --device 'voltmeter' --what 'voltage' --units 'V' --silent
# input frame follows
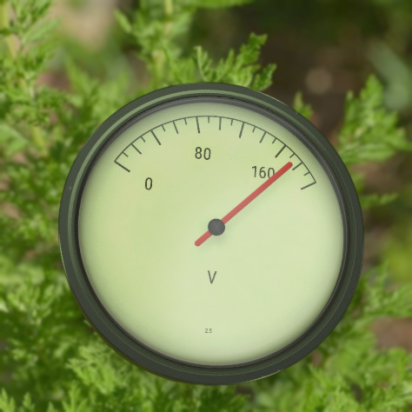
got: 175 V
